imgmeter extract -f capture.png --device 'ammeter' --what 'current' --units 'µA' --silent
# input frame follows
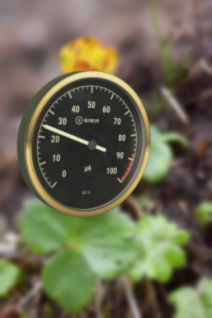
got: 24 µA
